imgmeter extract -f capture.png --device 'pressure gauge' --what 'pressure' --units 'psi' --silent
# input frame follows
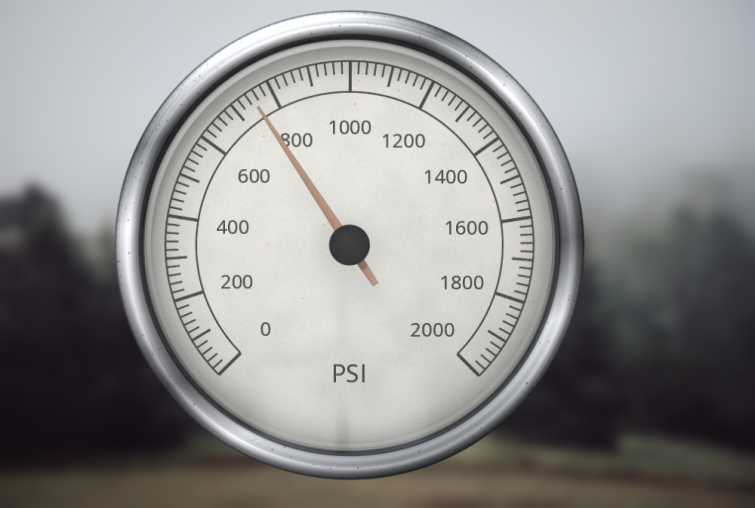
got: 750 psi
